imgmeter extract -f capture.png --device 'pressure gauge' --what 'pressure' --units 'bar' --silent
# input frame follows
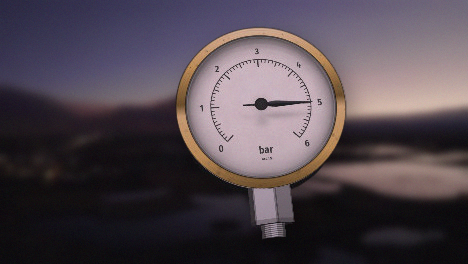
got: 5 bar
